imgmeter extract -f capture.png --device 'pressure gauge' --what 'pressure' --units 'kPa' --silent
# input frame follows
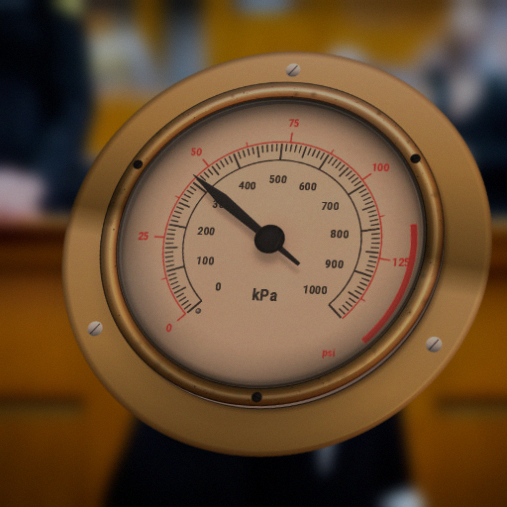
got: 310 kPa
